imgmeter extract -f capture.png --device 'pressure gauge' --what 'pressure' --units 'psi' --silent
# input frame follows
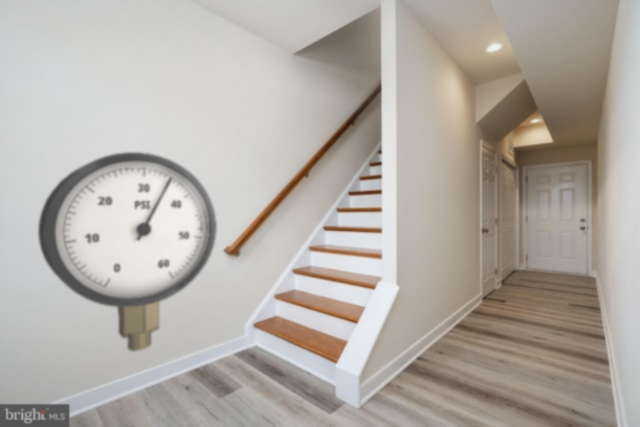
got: 35 psi
